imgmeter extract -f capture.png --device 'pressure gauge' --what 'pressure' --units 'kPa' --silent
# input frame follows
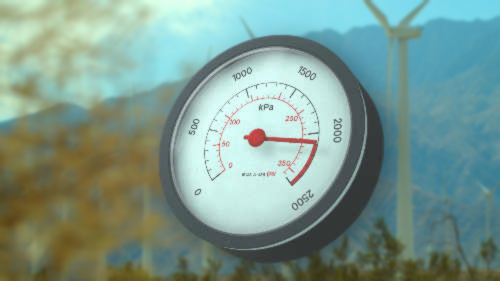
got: 2100 kPa
